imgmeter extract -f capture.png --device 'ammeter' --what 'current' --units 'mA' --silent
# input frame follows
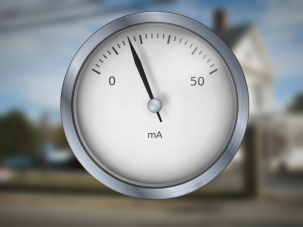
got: 16 mA
